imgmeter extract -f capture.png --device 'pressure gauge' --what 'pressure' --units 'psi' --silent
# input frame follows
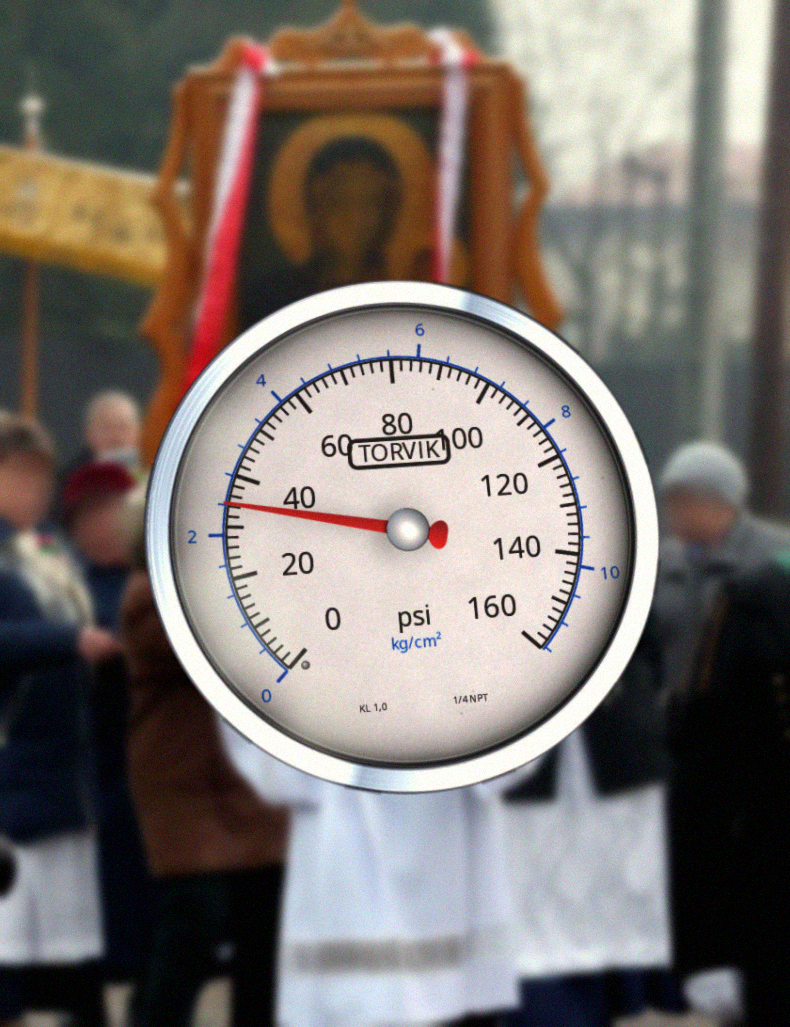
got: 34 psi
